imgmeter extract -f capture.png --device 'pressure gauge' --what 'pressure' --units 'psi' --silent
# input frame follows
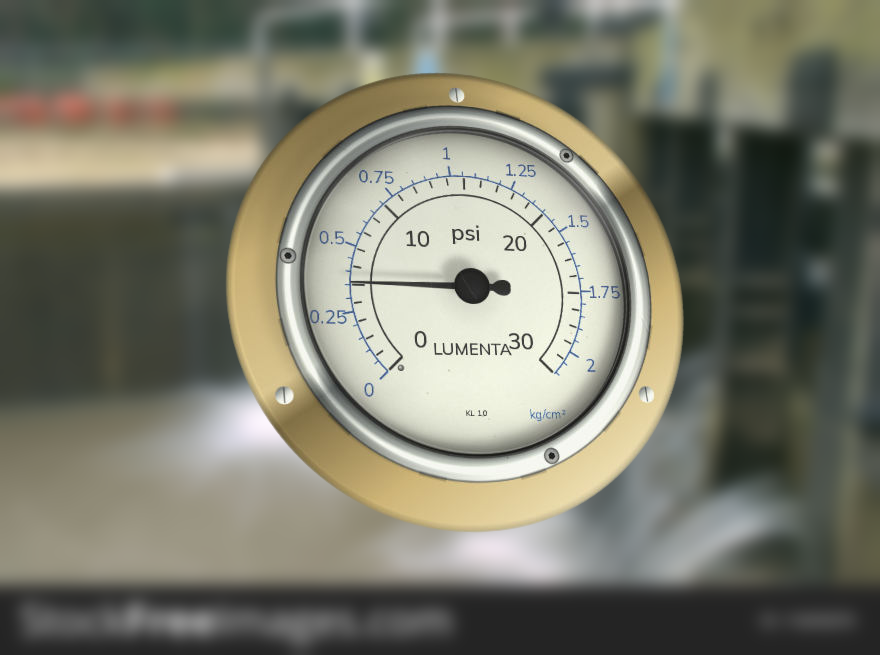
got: 5 psi
